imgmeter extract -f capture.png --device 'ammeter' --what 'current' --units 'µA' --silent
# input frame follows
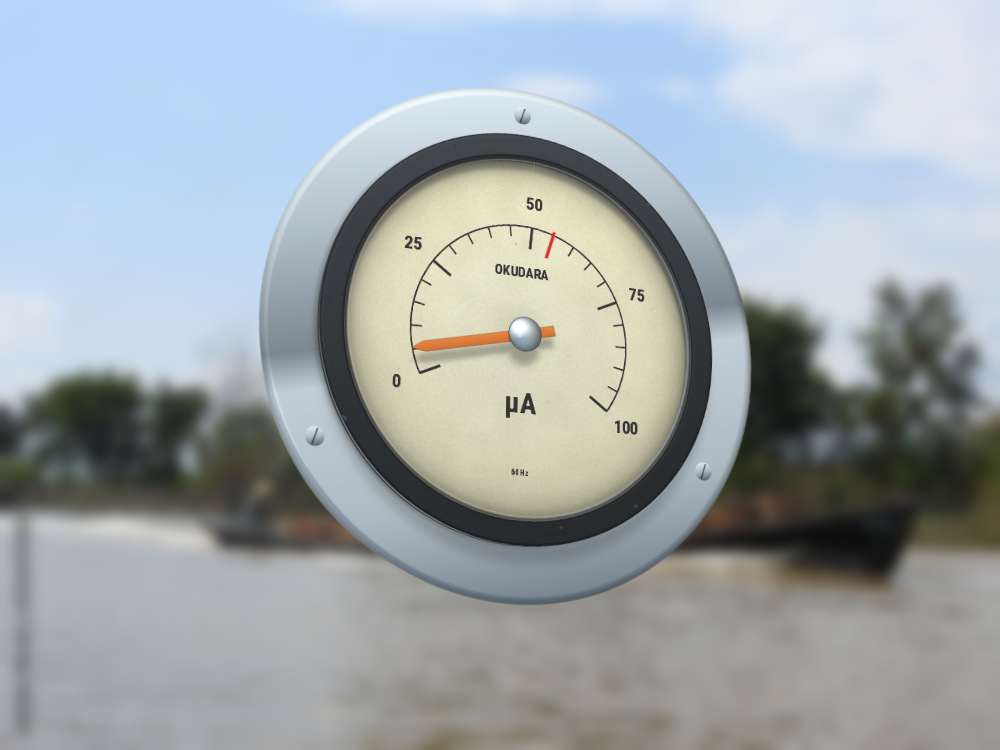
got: 5 µA
